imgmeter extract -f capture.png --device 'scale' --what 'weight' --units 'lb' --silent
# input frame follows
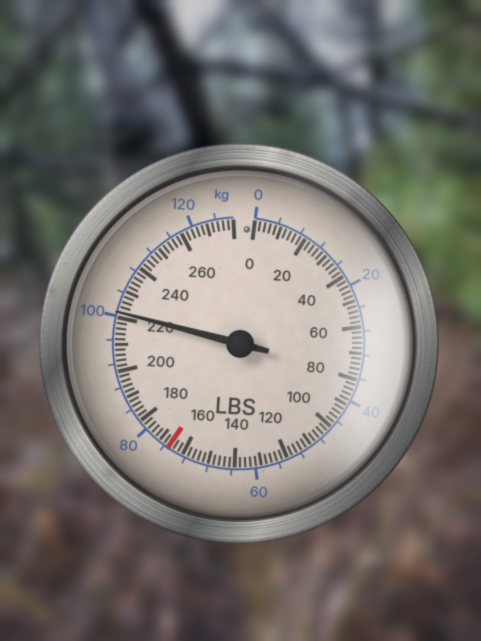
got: 222 lb
